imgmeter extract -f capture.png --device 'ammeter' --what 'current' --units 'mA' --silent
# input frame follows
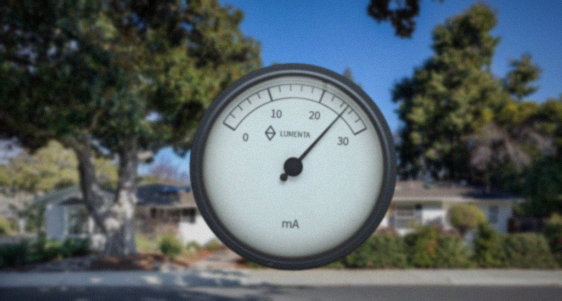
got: 25 mA
